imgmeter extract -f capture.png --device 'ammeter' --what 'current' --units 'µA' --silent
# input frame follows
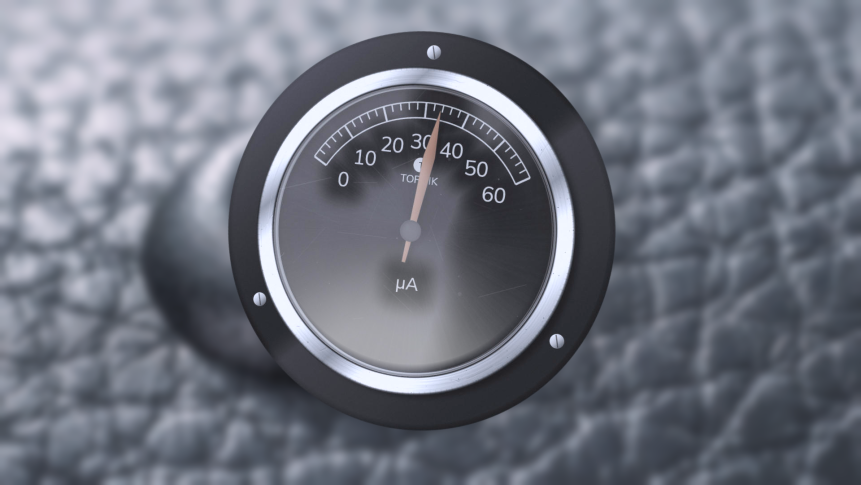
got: 34 µA
